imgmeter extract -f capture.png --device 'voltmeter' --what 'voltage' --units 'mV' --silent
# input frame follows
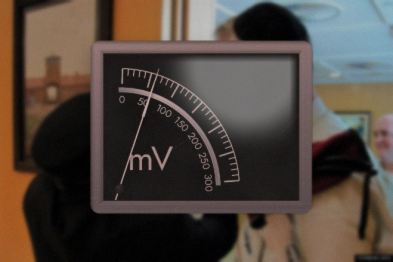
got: 60 mV
